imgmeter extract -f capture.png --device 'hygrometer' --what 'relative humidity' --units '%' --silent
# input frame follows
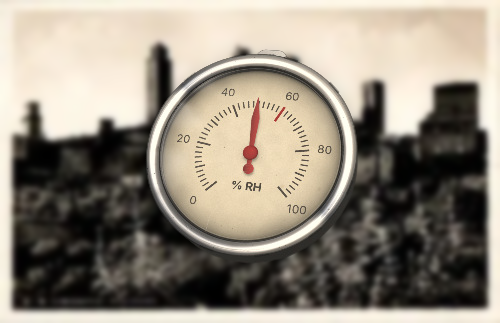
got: 50 %
